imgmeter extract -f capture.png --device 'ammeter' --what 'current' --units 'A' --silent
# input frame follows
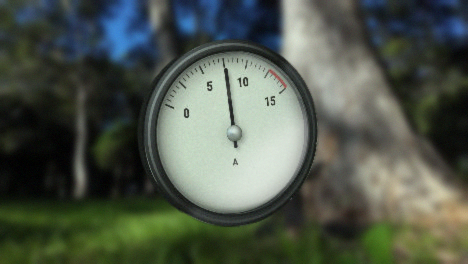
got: 7.5 A
